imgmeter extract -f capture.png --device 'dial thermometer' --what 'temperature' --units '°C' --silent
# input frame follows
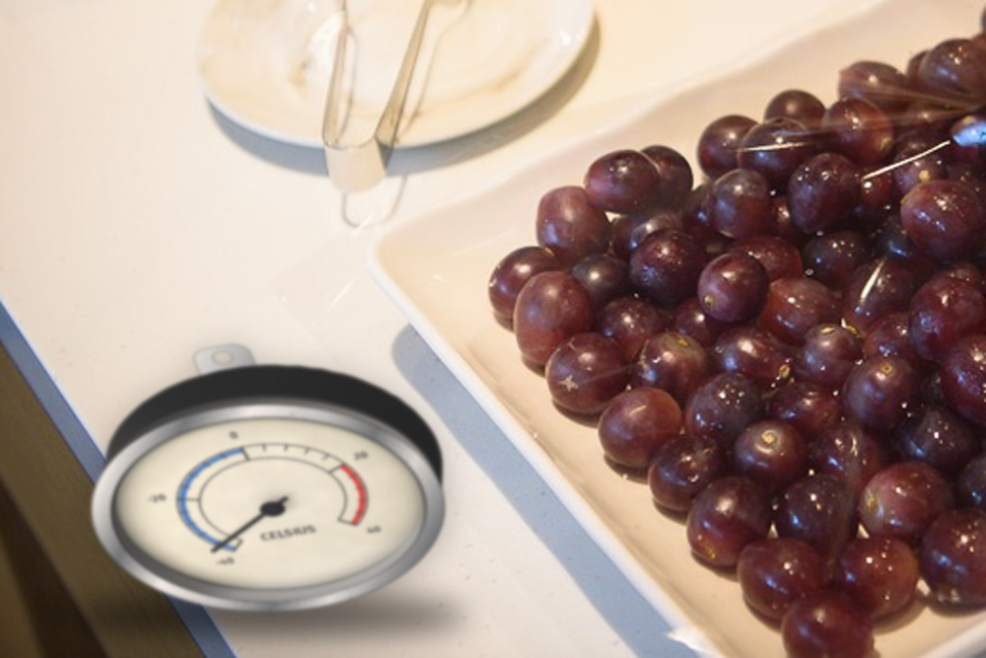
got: -36 °C
